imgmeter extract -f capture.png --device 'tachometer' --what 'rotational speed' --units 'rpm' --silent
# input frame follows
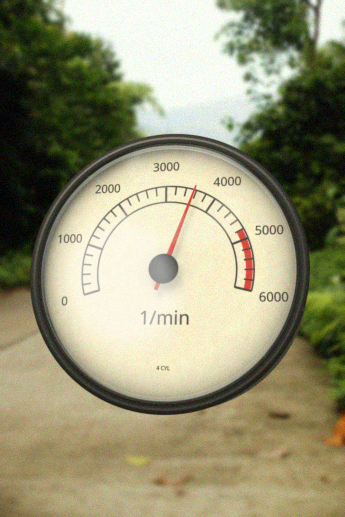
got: 3600 rpm
